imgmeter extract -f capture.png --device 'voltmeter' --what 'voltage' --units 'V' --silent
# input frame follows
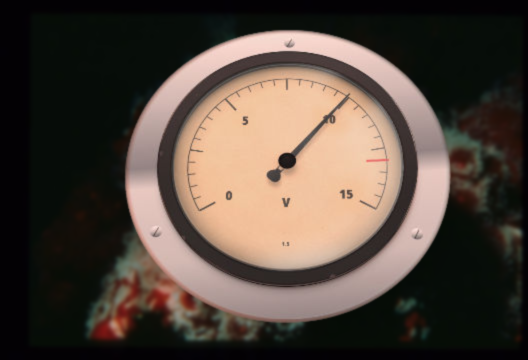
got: 10 V
